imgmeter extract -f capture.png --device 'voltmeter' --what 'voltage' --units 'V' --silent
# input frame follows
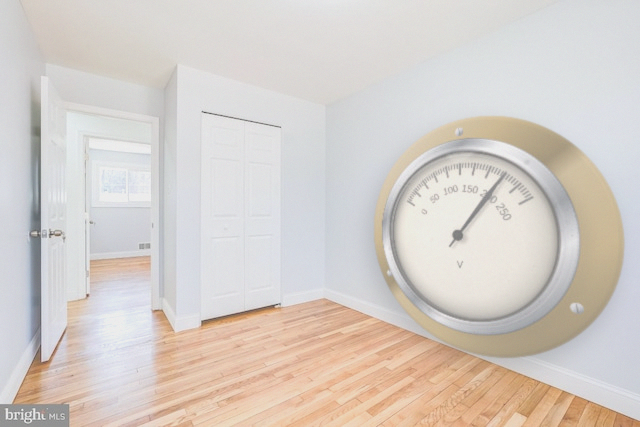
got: 200 V
